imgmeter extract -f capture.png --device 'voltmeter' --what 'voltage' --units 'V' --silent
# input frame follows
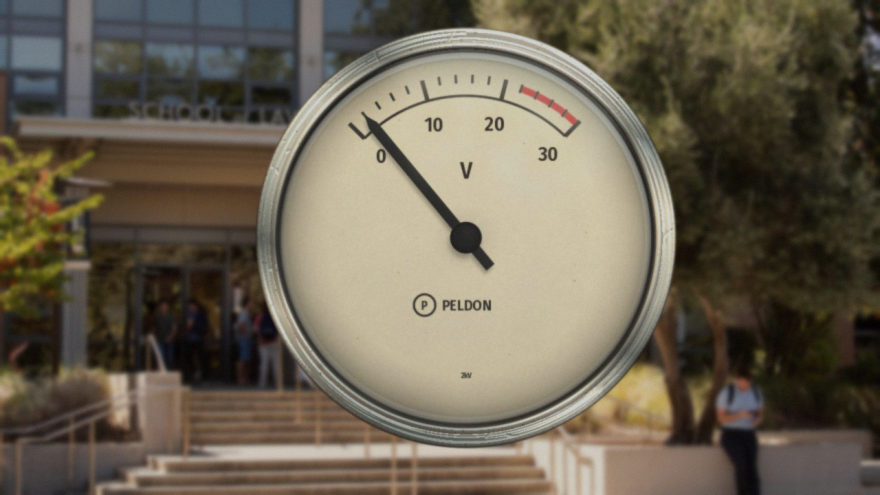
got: 2 V
